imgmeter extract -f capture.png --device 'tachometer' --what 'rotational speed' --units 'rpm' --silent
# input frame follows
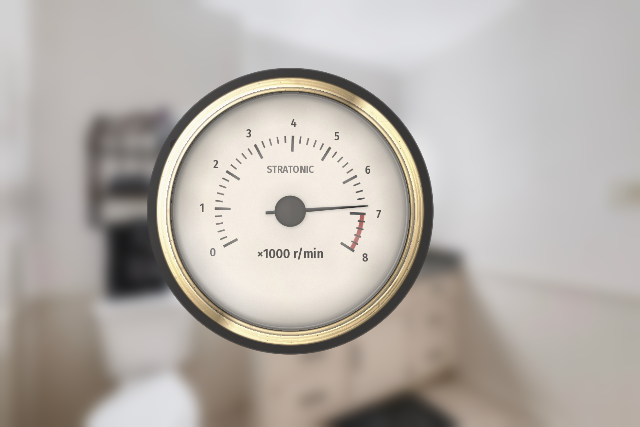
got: 6800 rpm
